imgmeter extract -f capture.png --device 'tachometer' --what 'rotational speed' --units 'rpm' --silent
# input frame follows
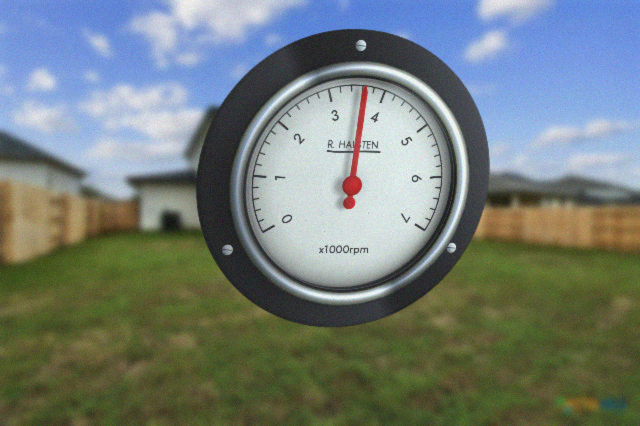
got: 3600 rpm
